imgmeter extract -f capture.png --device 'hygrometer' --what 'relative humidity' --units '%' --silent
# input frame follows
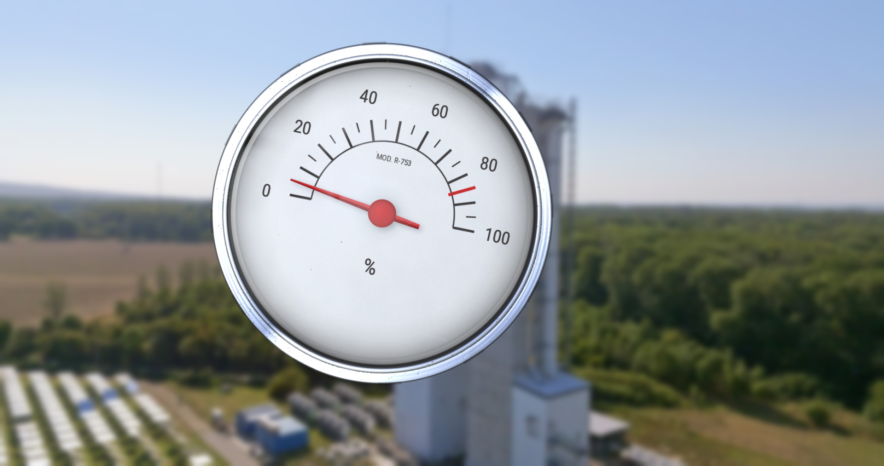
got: 5 %
